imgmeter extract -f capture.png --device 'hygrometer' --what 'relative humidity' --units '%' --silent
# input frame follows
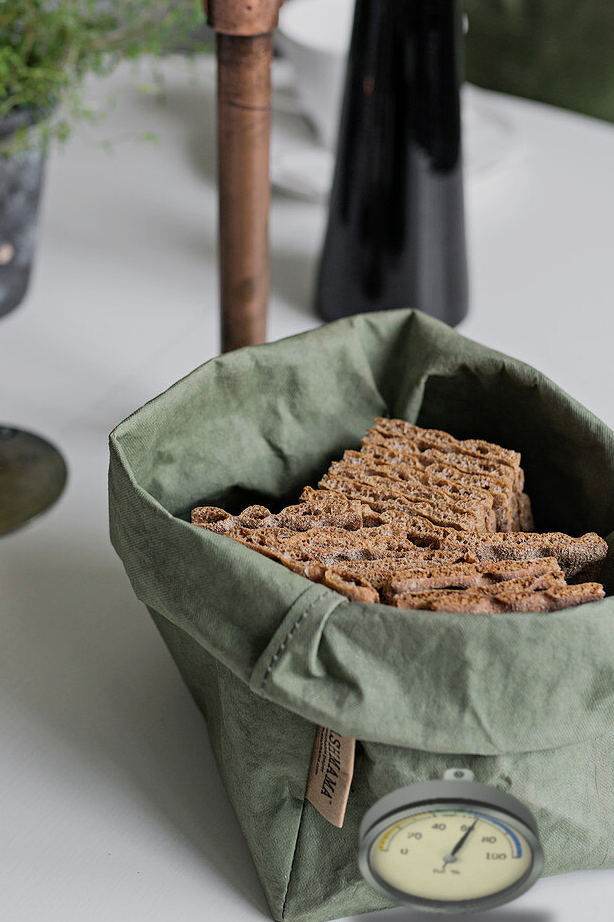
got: 60 %
